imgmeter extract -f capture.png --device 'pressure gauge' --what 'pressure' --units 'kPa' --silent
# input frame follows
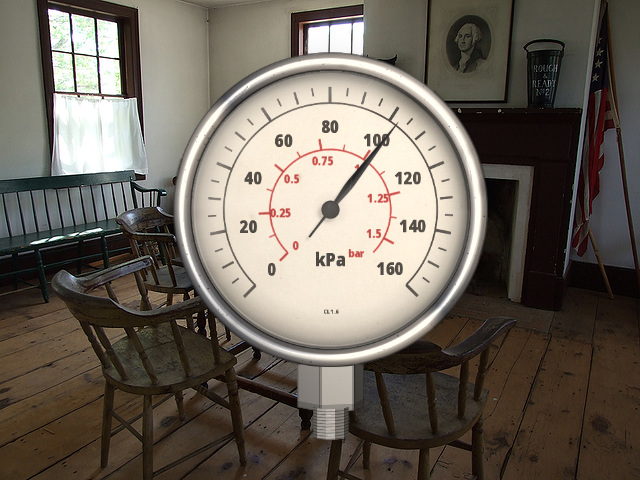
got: 102.5 kPa
